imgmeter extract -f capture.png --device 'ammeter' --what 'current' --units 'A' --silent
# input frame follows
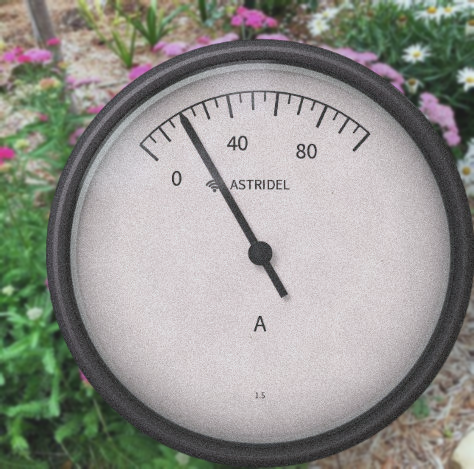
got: 20 A
